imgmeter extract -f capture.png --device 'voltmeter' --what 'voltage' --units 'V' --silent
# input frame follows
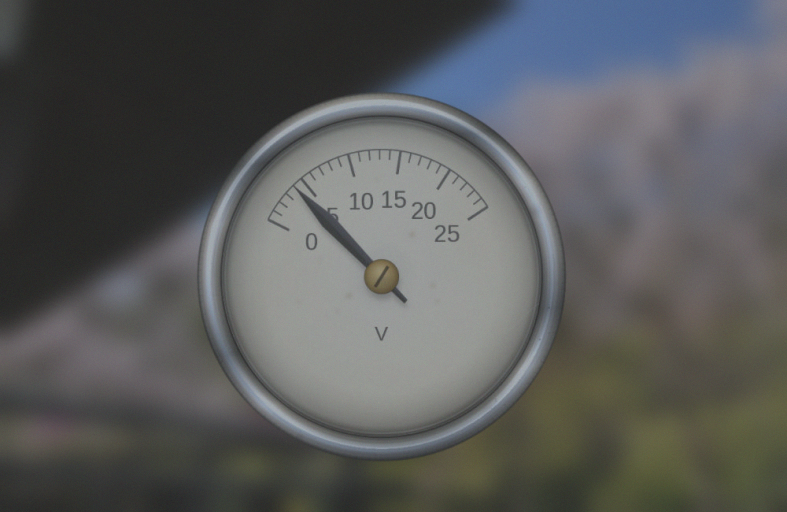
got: 4 V
